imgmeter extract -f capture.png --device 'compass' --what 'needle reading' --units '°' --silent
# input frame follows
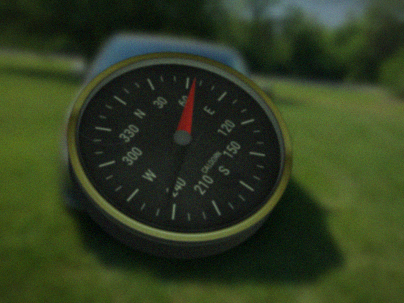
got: 65 °
